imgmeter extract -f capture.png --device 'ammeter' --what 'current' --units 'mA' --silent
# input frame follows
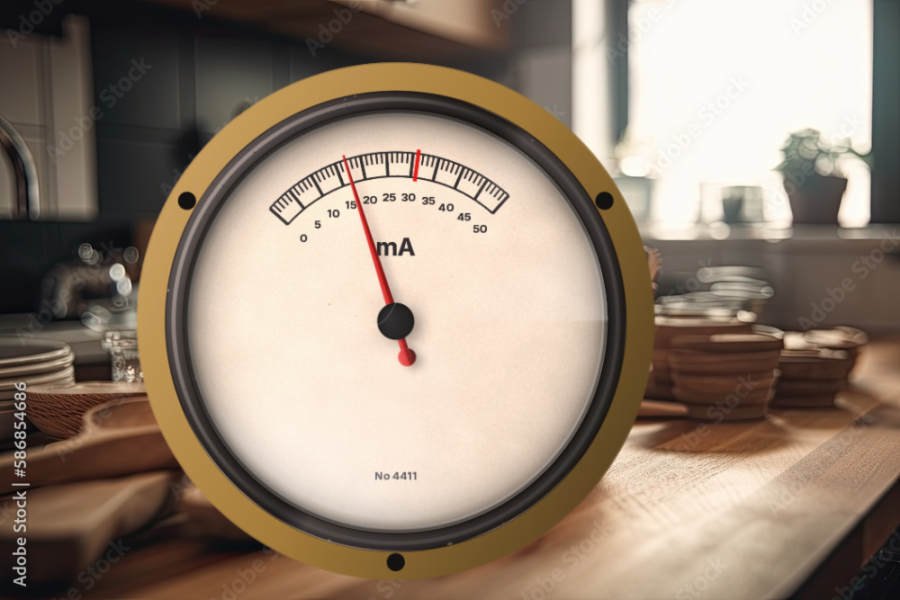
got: 17 mA
